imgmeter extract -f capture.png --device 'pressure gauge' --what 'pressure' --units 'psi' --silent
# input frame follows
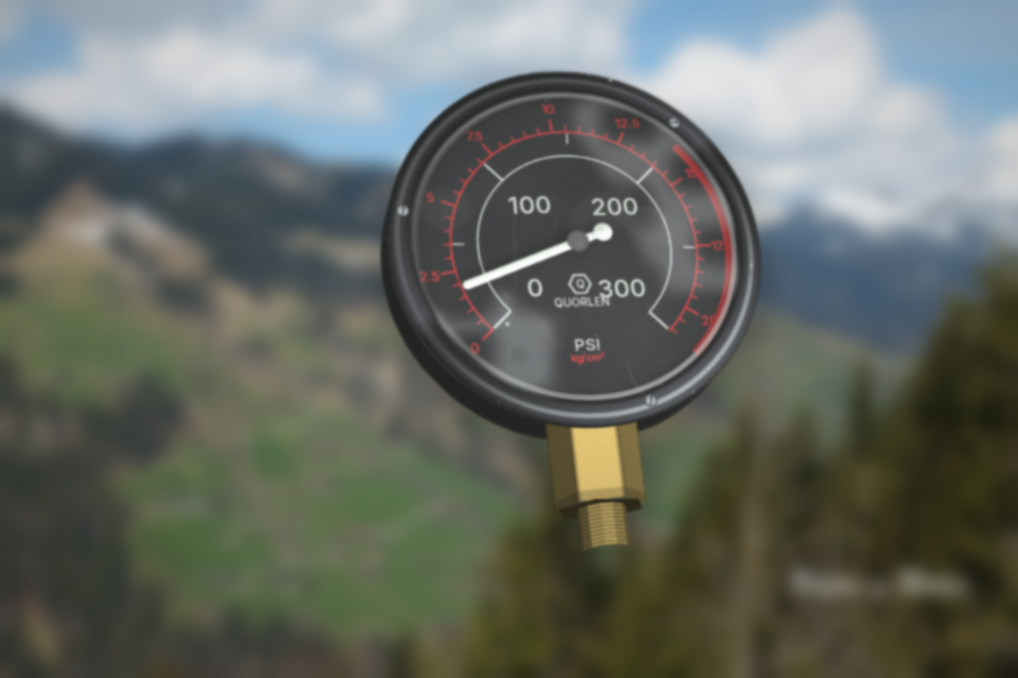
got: 25 psi
